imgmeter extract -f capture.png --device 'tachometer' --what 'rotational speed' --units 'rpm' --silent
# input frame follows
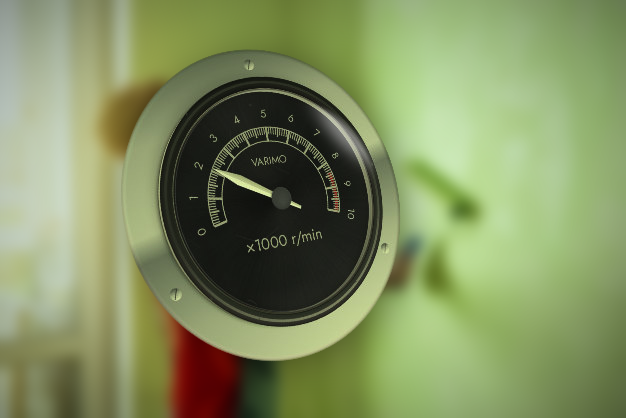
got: 2000 rpm
